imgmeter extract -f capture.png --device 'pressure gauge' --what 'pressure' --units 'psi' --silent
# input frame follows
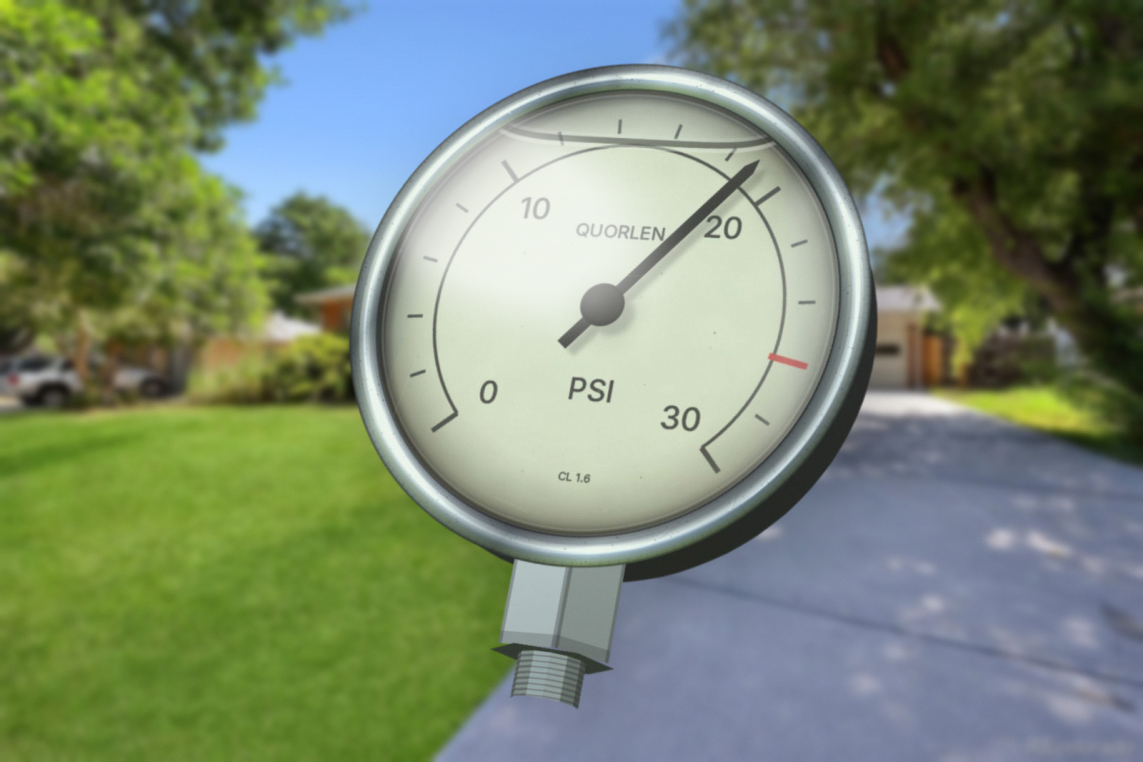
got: 19 psi
